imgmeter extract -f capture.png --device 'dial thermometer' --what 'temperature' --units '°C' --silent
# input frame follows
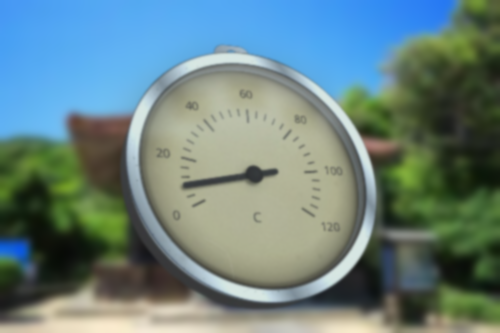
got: 8 °C
